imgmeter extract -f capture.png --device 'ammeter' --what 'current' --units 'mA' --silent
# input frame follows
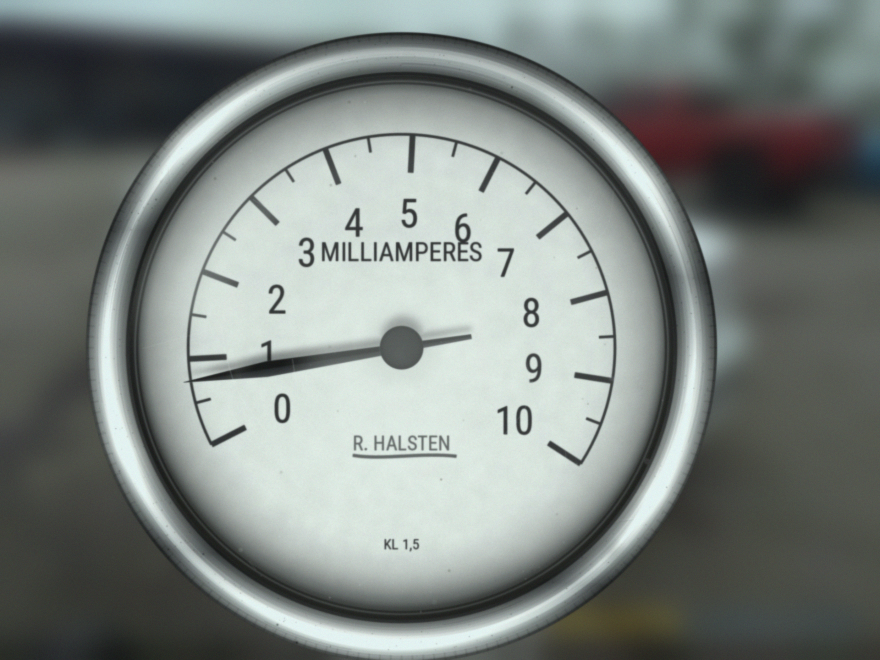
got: 0.75 mA
